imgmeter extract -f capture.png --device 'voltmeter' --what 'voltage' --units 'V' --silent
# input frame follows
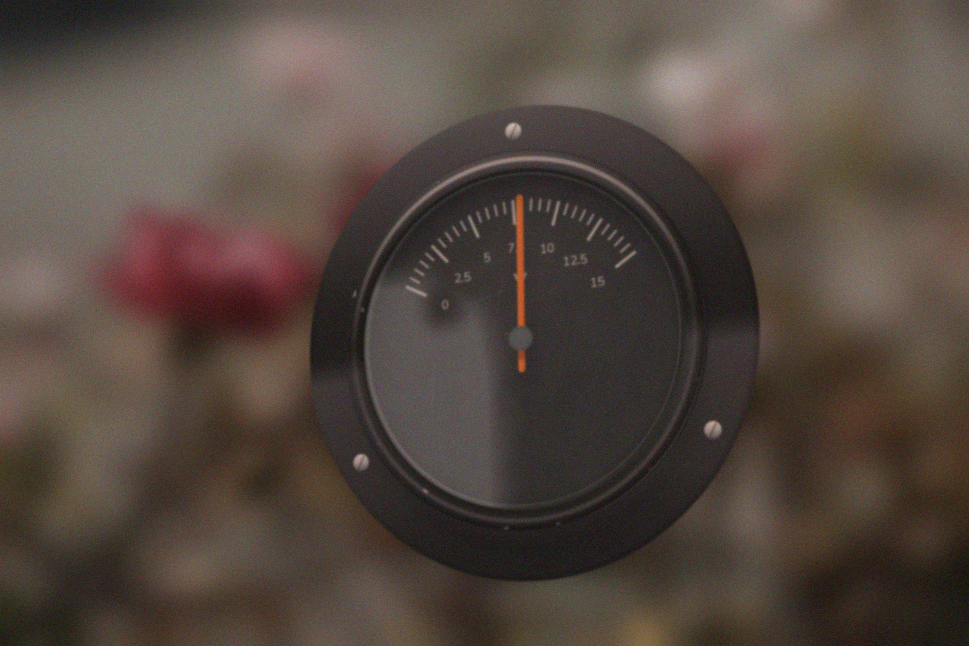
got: 8 V
